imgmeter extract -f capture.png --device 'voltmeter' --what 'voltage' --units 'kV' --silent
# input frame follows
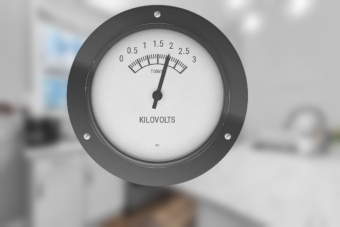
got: 2 kV
